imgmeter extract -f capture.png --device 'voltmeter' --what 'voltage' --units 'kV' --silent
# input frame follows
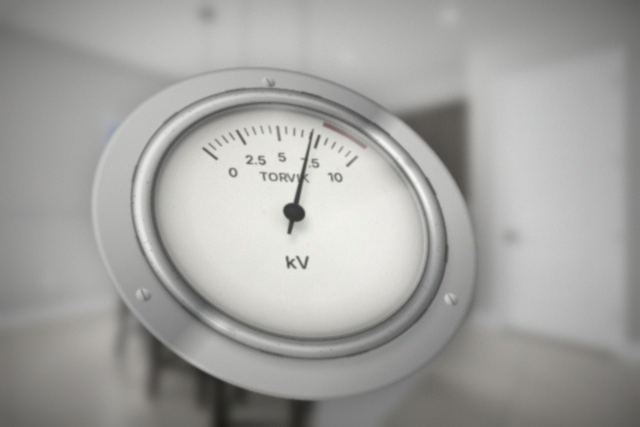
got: 7 kV
